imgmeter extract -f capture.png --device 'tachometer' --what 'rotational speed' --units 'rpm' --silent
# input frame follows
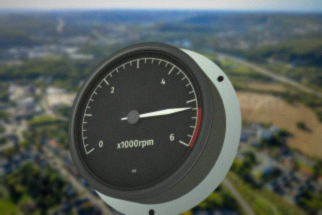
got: 5200 rpm
